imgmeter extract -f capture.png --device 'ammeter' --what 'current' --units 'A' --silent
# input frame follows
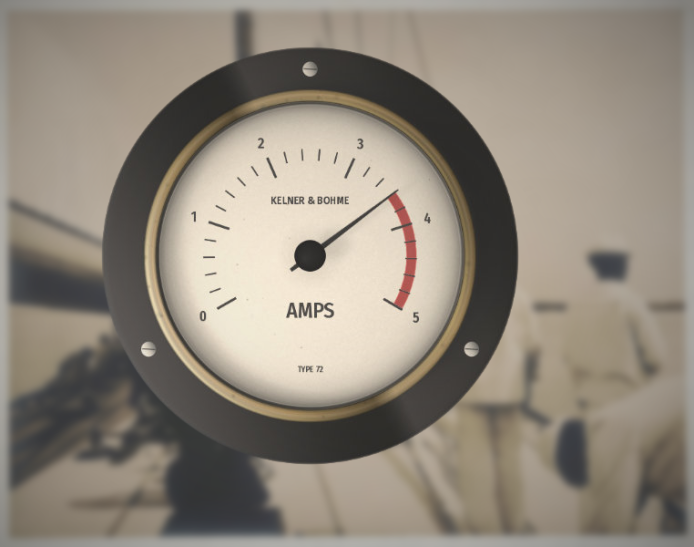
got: 3.6 A
